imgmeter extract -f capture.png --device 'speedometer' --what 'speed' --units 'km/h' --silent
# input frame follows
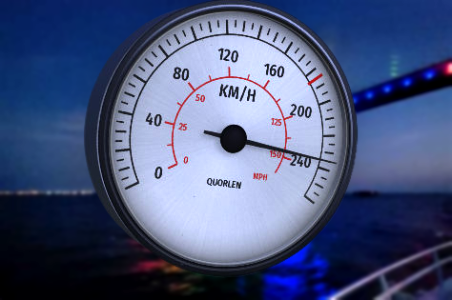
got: 235 km/h
